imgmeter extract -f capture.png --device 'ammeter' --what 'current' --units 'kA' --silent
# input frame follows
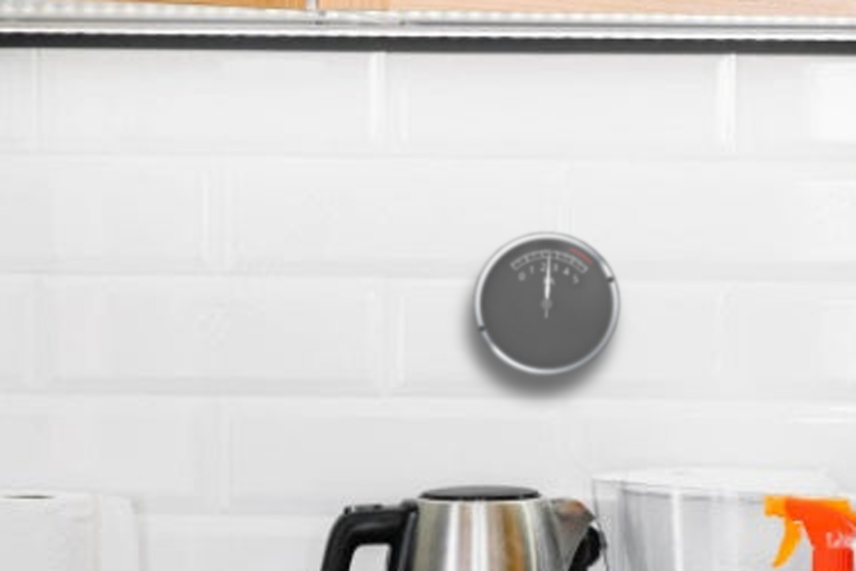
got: 2.5 kA
